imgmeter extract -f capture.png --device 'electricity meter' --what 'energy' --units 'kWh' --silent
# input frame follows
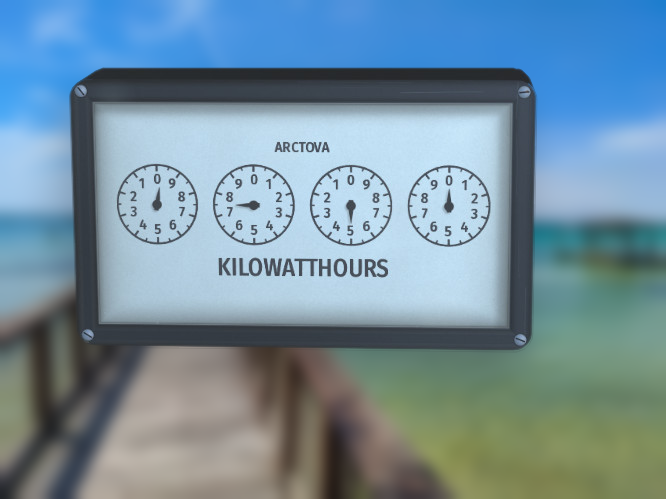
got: 9750 kWh
